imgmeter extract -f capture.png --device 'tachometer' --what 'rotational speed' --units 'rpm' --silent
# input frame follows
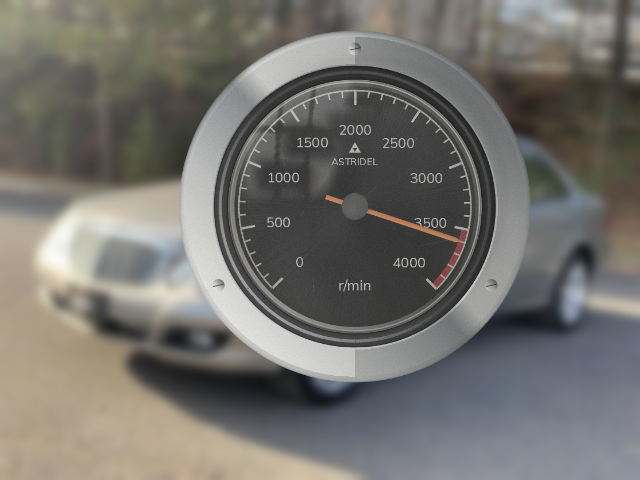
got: 3600 rpm
